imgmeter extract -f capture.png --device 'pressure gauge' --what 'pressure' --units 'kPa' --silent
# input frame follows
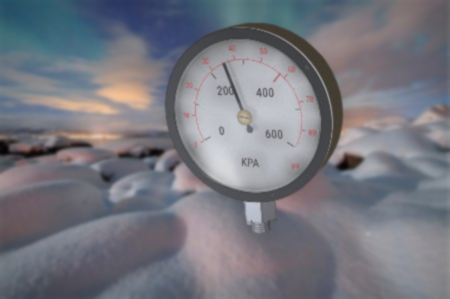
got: 250 kPa
